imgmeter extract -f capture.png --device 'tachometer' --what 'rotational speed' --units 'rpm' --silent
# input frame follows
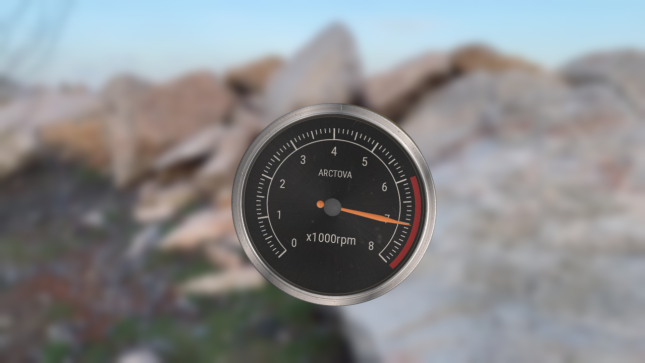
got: 7000 rpm
